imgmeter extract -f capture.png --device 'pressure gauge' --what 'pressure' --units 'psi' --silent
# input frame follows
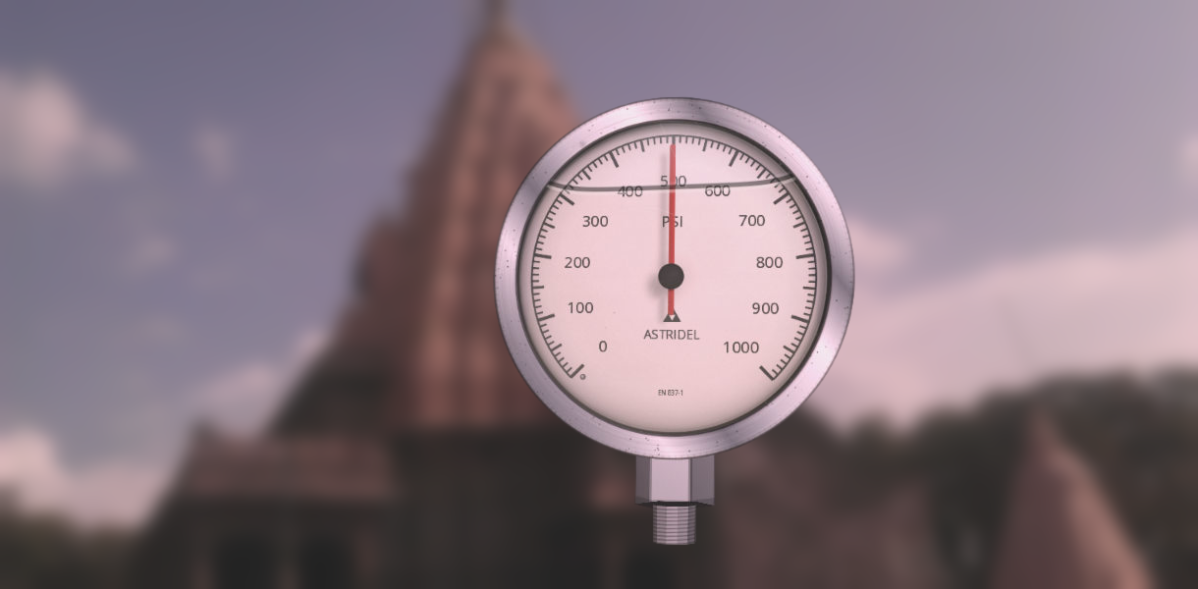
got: 500 psi
